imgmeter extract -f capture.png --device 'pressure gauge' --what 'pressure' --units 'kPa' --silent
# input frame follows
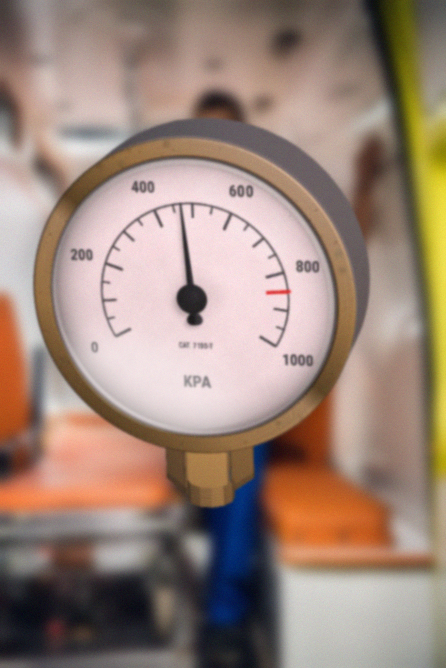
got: 475 kPa
